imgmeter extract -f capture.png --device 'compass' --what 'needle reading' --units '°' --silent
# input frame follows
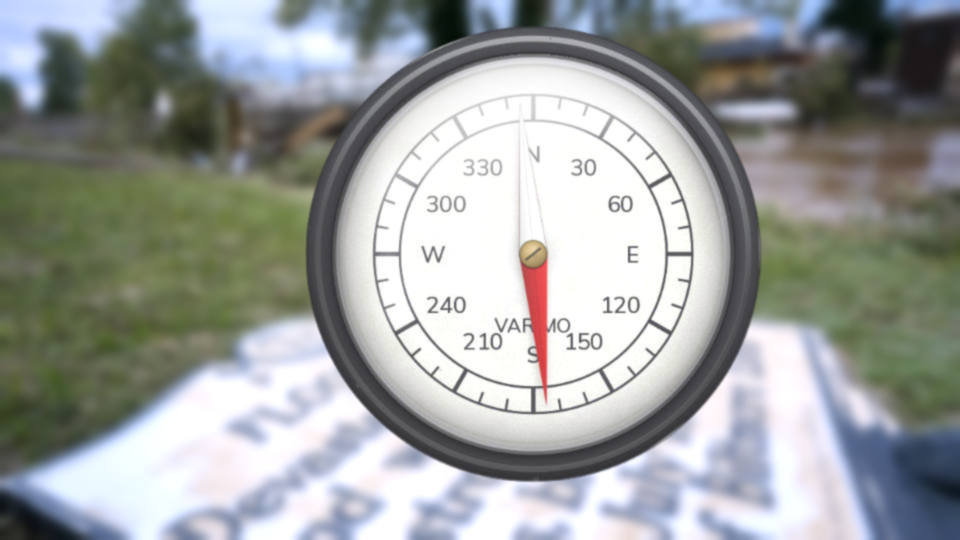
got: 175 °
